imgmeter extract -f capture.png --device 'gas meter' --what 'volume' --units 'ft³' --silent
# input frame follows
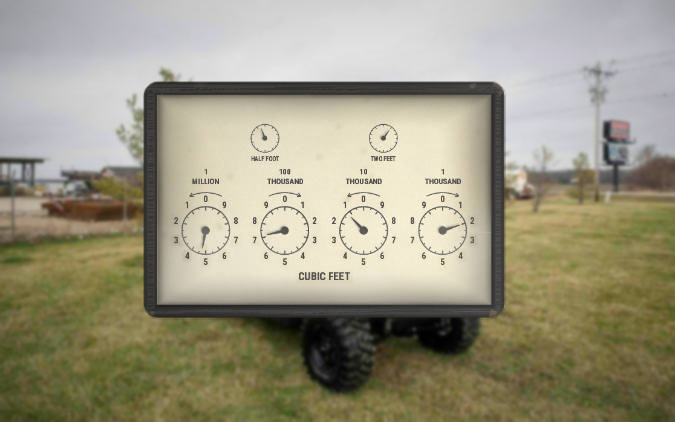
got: 471200 ft³
